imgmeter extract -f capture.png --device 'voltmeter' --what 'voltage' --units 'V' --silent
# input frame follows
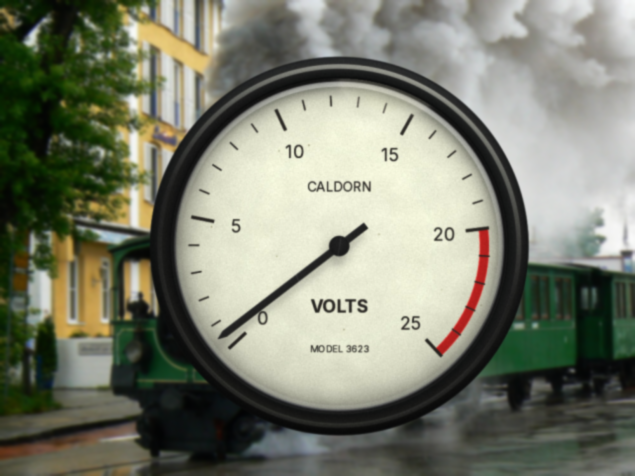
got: 0.5 V
